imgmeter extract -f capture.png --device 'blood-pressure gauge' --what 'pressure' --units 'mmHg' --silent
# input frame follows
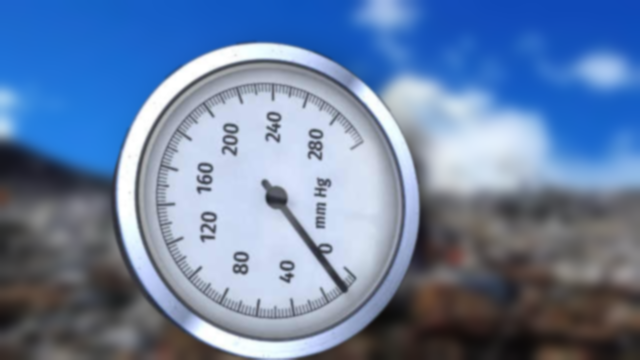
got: 10 mmHg
